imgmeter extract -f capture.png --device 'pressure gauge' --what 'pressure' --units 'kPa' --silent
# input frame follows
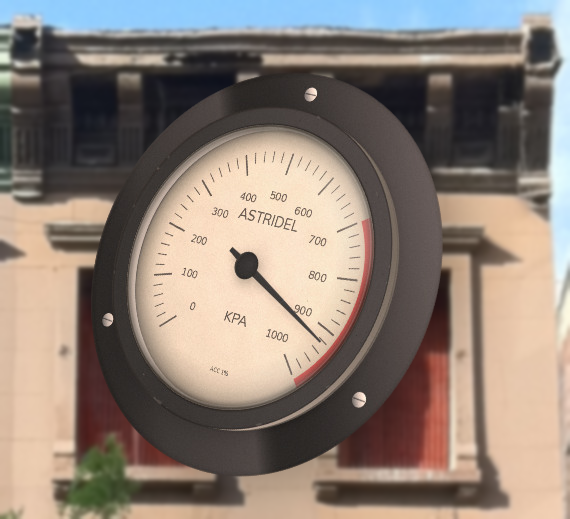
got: 920 kPa
